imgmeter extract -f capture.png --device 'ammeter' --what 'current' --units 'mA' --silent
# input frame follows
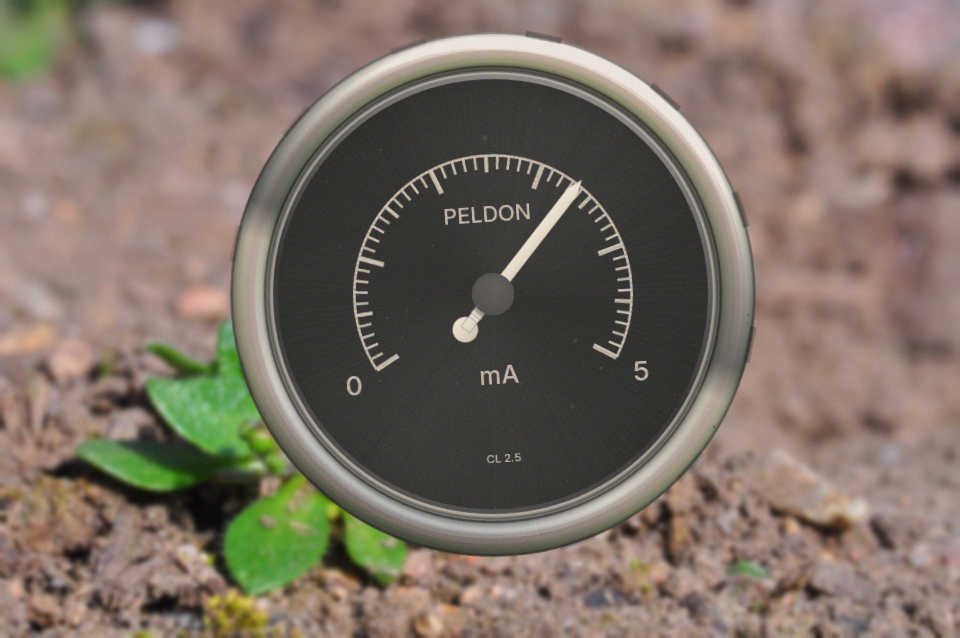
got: 3.35 mA
